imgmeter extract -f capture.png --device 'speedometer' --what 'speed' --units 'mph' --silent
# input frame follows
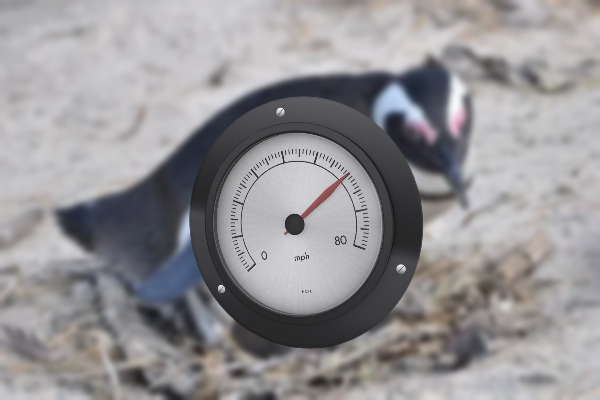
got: 60 mph
